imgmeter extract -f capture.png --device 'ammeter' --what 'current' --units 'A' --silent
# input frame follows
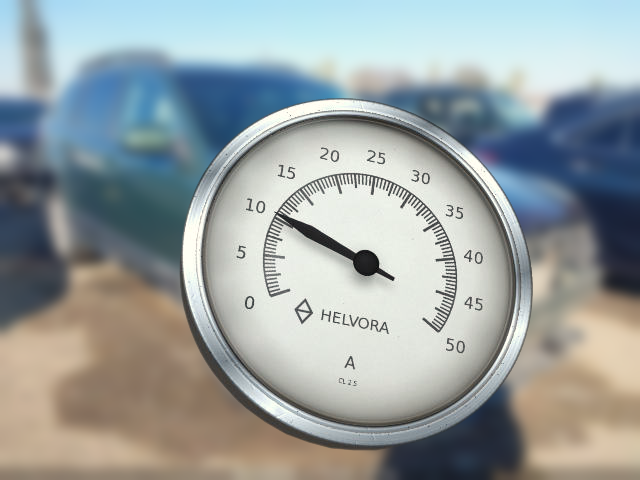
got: 10 A
